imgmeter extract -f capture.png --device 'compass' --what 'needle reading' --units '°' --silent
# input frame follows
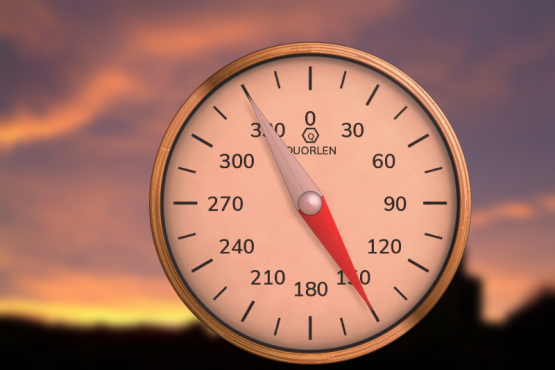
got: 150 °
